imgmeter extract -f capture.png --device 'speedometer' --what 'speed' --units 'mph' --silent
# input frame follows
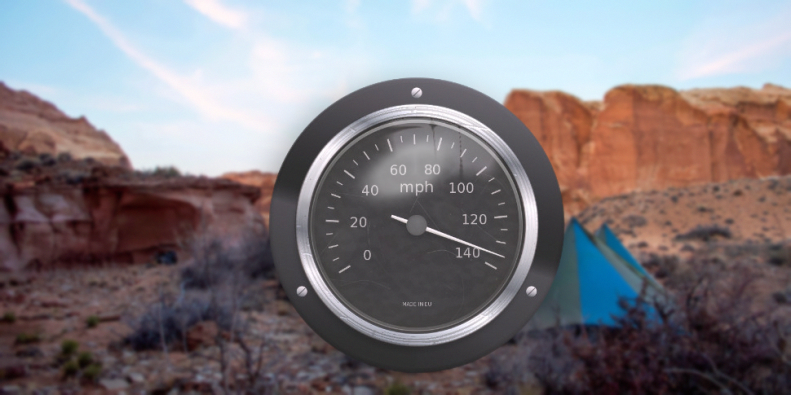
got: 135 mph
